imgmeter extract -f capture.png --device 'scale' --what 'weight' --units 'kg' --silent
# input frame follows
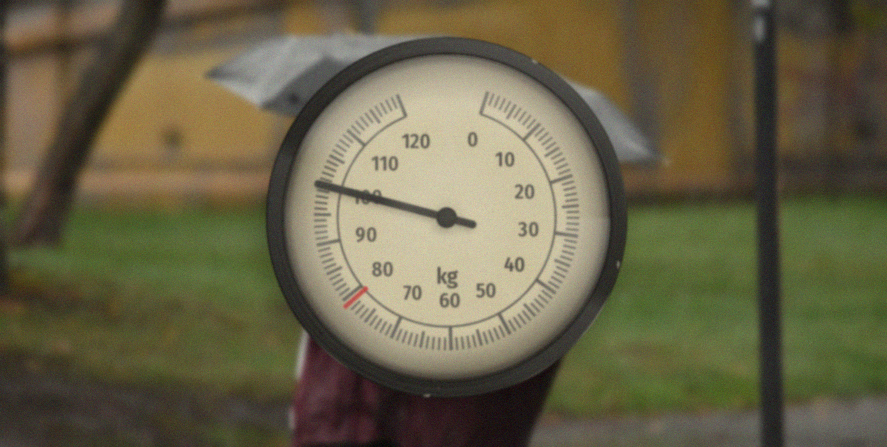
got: 100 kg
